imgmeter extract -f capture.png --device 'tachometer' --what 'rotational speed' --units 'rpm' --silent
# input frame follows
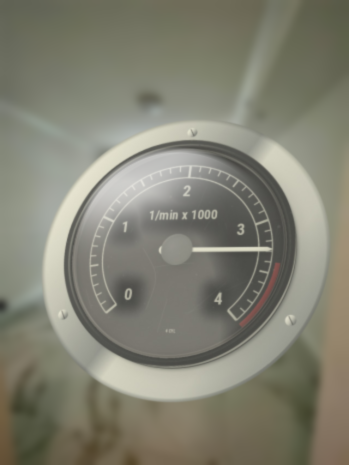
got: 3300 rpm
